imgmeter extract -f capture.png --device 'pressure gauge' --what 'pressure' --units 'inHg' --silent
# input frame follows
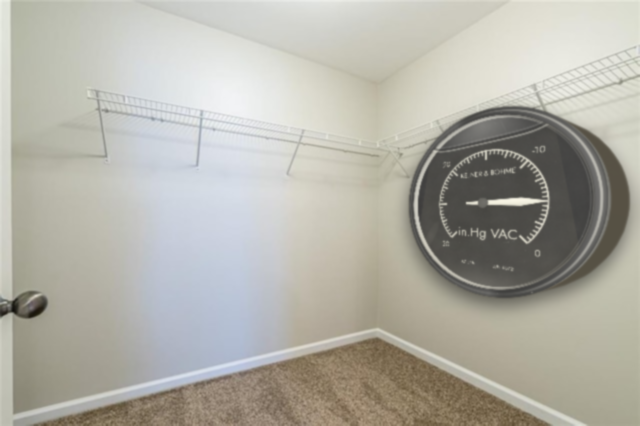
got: -5 inHg
